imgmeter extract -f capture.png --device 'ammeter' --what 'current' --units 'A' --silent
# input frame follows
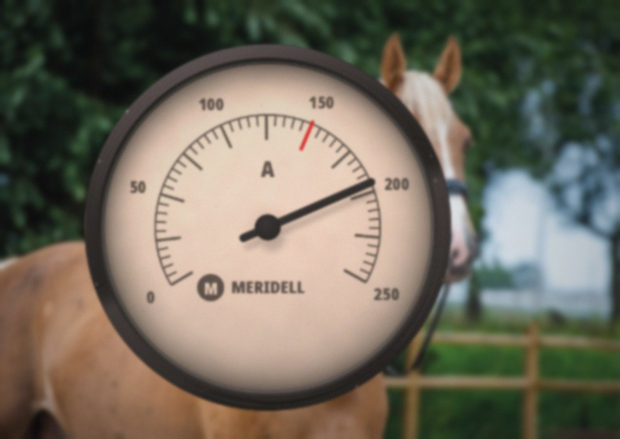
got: 195 A
